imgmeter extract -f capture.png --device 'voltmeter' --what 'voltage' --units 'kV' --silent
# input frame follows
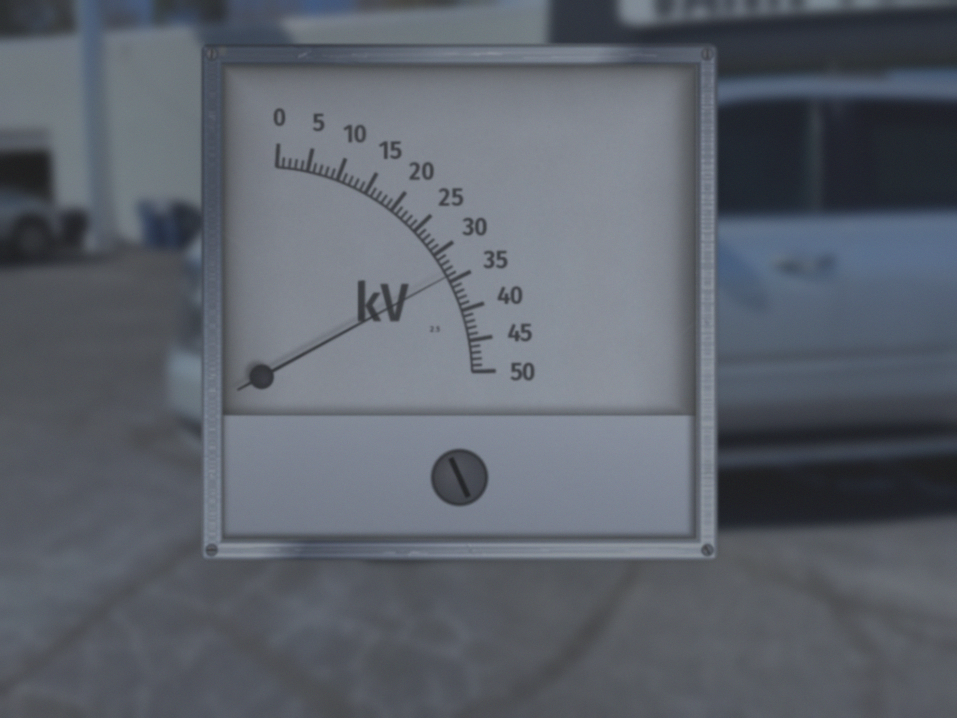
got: 34 kV
